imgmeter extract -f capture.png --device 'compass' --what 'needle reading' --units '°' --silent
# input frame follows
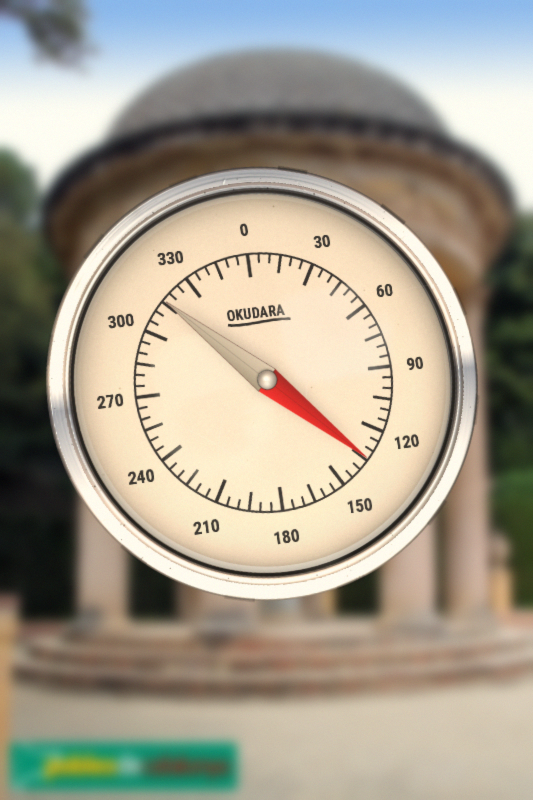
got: 135 °
